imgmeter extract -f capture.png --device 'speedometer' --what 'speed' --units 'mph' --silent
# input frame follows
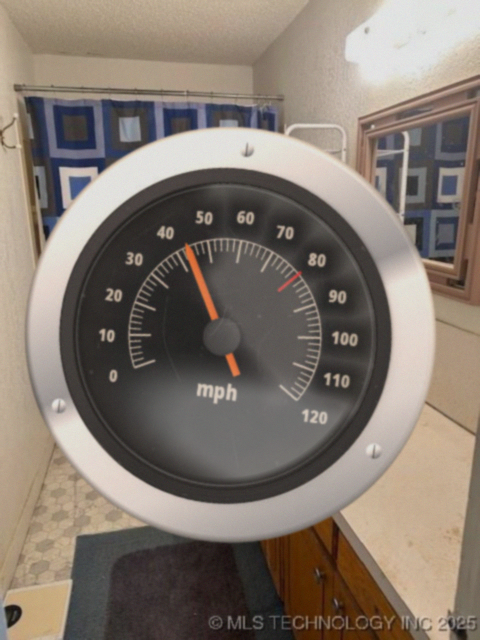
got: 44 mph
